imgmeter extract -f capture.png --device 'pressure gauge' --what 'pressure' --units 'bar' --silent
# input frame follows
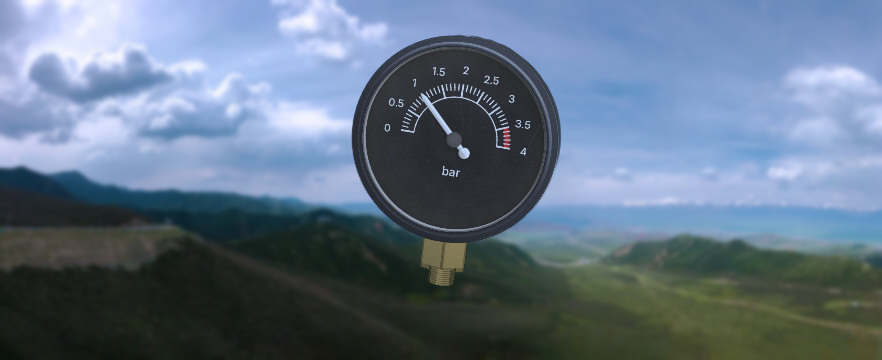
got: 1 bar
